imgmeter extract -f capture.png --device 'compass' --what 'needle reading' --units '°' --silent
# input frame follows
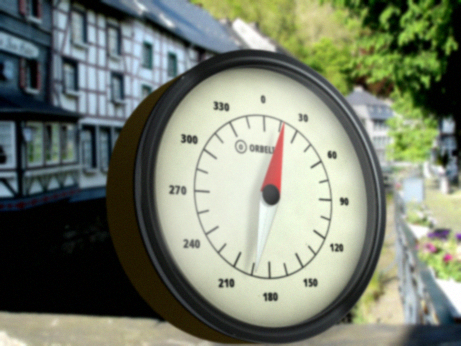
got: 15 °
